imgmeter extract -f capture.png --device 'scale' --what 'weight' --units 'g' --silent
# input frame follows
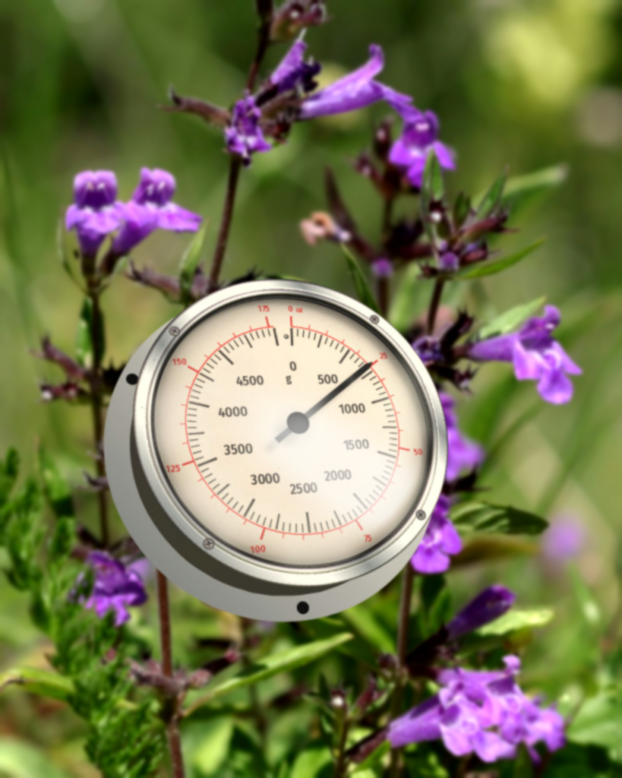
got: 700 g
